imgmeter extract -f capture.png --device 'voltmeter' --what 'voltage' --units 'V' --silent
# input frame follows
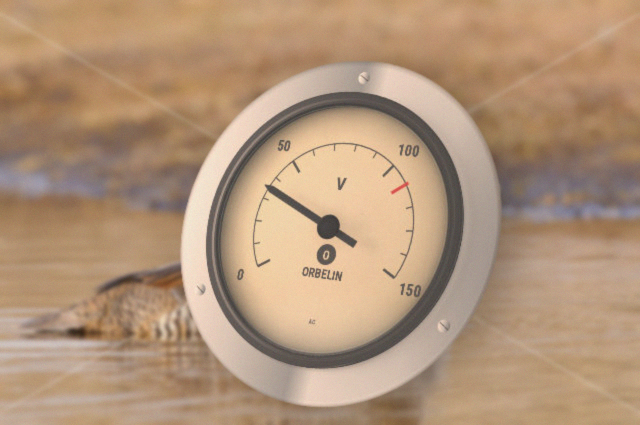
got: 35 V
